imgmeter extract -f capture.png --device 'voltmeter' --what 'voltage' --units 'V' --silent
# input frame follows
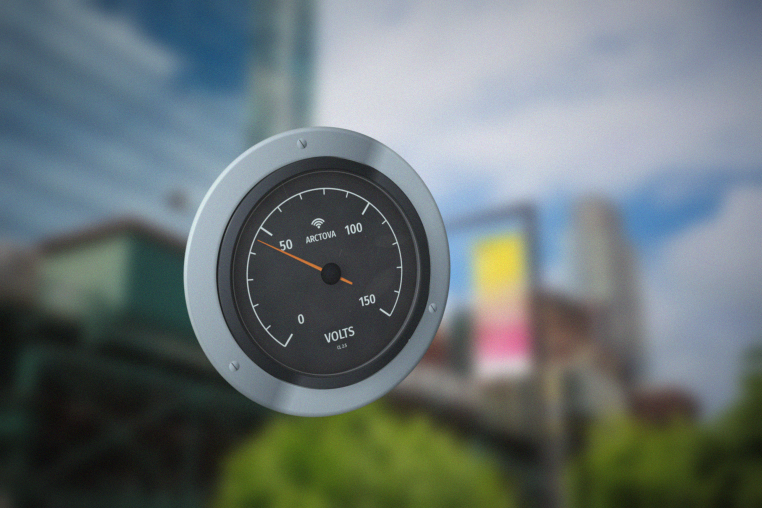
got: 45 V
